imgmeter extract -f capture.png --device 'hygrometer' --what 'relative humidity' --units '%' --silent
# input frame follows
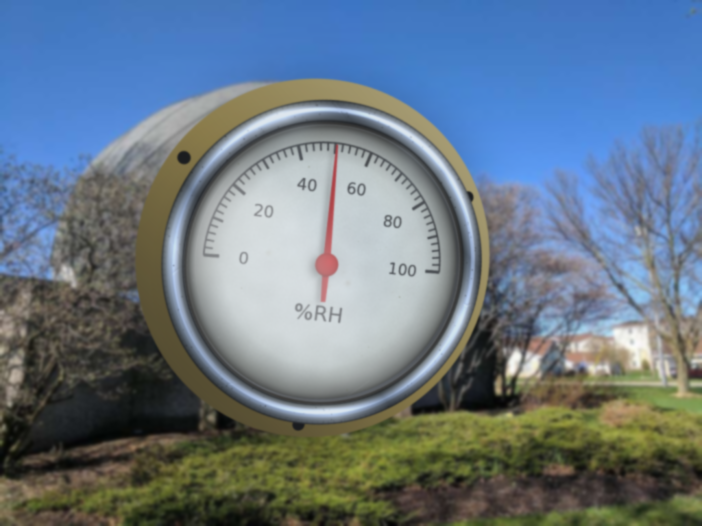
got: 50 %
